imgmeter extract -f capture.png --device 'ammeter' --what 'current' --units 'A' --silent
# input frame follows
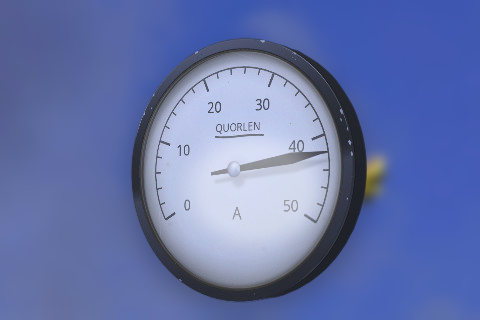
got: 42 A
